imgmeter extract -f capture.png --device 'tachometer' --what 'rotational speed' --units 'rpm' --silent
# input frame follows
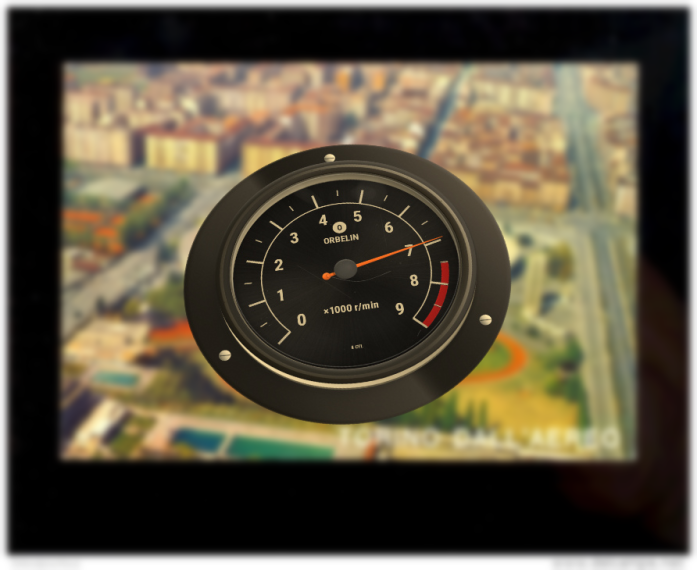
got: 7000 rpm
